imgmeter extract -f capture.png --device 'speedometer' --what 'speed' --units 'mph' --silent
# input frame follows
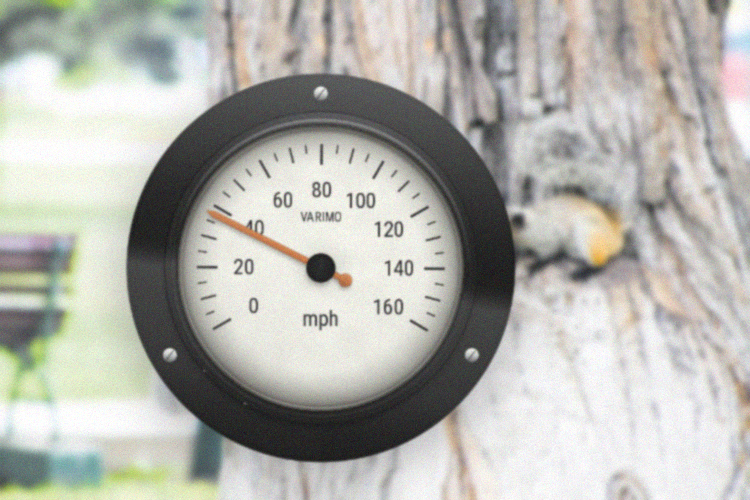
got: 37.5 mph
